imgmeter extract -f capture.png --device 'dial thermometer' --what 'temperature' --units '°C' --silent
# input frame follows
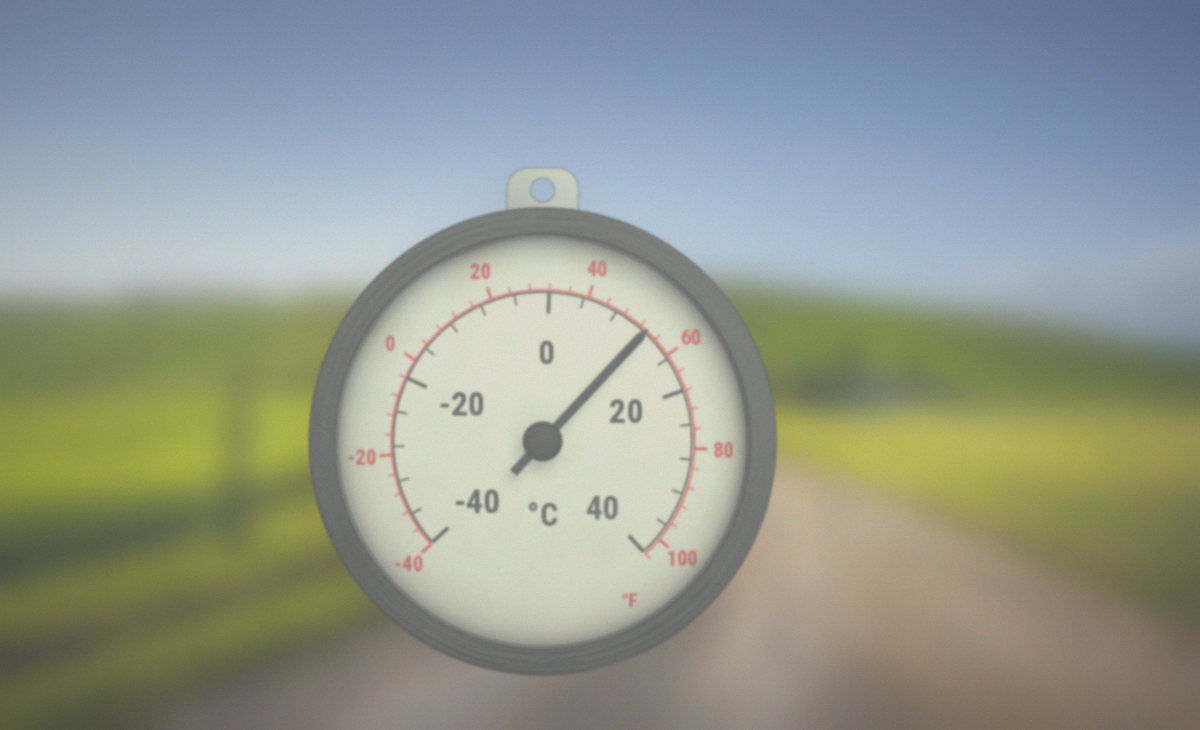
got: 12 °C
